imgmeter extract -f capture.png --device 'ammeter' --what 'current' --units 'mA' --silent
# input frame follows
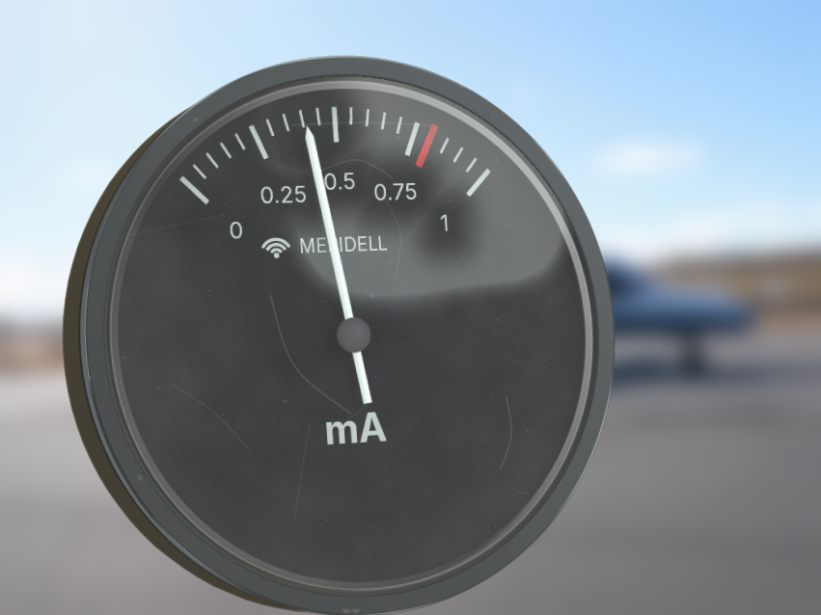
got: 0.4 mA
